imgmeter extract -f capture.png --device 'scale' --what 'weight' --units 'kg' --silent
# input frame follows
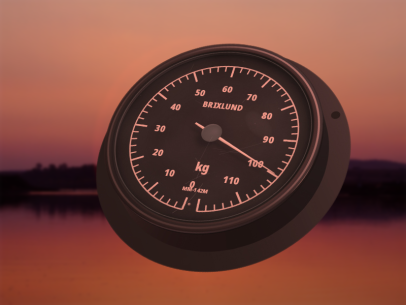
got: 100 kg
